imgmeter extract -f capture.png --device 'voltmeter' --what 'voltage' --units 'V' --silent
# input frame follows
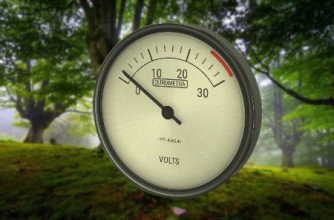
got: 2 V
